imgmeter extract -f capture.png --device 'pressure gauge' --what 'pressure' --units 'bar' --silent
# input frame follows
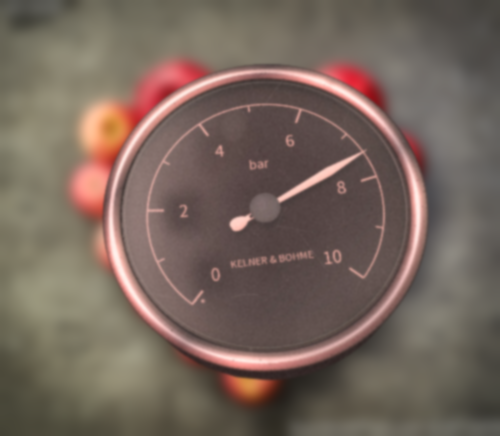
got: 7.5 bar
